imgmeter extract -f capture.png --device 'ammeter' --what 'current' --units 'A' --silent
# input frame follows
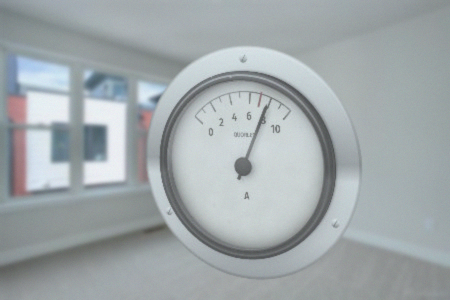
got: 8 A
